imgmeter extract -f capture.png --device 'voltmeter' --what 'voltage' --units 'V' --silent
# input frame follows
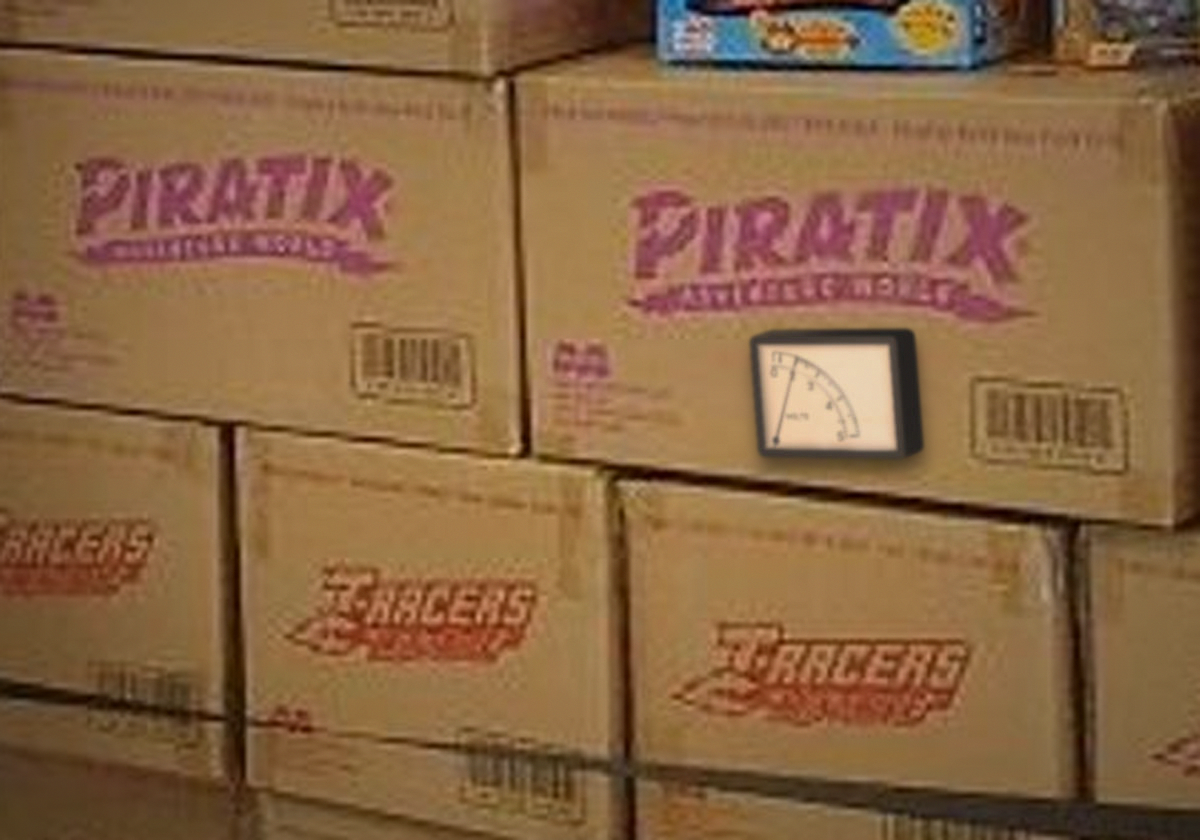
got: 2 V
